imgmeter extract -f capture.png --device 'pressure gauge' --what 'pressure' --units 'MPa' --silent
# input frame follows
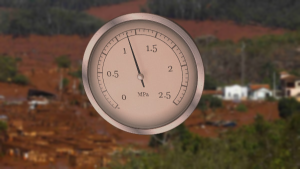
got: 1.15 MPa
